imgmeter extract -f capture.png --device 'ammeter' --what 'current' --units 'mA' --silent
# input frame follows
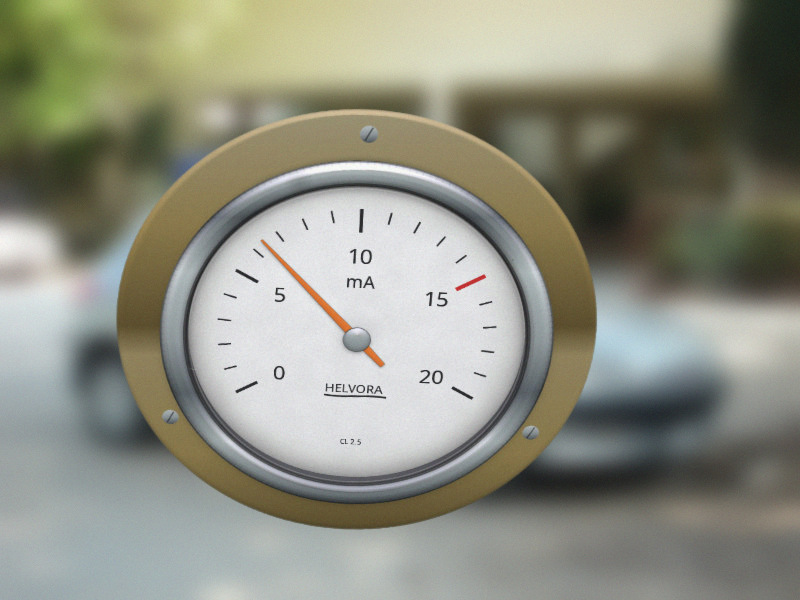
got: 6.5 mA
